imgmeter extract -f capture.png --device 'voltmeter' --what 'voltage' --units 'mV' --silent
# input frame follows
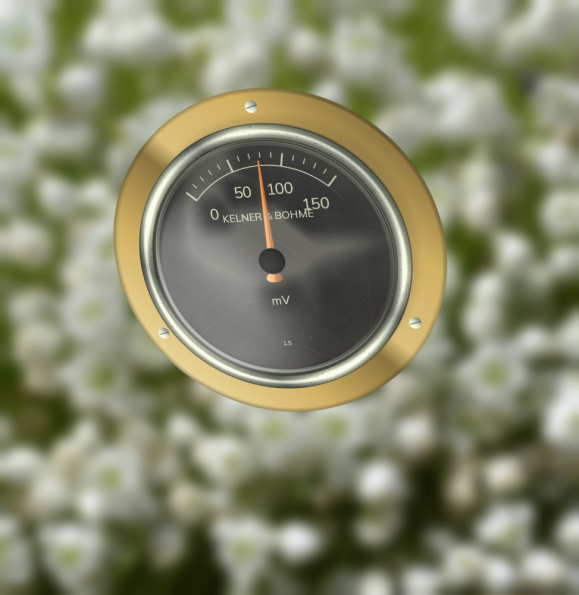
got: 80 mV
